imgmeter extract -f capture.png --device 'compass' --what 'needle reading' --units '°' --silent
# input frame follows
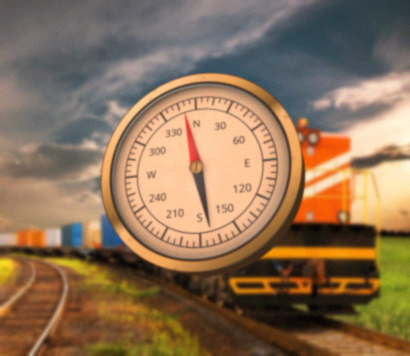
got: 350 °
